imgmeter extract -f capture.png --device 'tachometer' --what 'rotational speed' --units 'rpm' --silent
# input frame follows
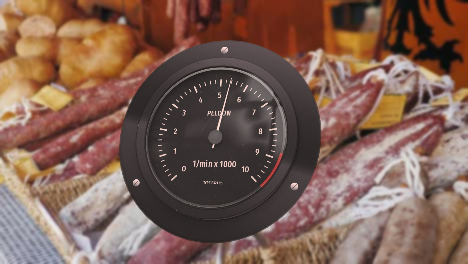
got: 5400 rpm
